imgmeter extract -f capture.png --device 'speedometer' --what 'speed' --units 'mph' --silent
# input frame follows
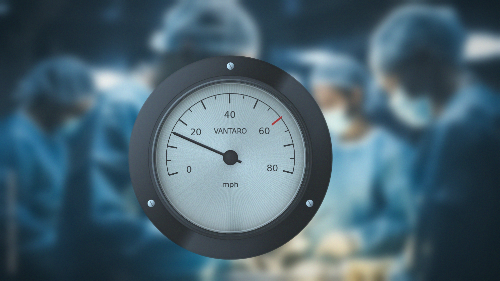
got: 15 mph
